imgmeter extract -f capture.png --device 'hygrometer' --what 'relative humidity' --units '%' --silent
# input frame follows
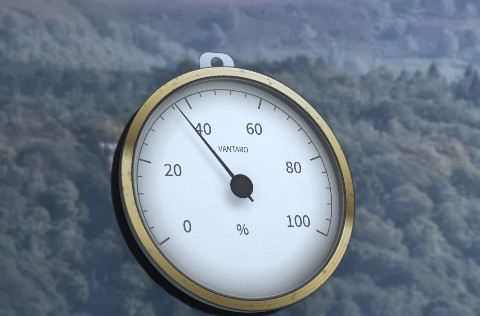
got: 36 %
